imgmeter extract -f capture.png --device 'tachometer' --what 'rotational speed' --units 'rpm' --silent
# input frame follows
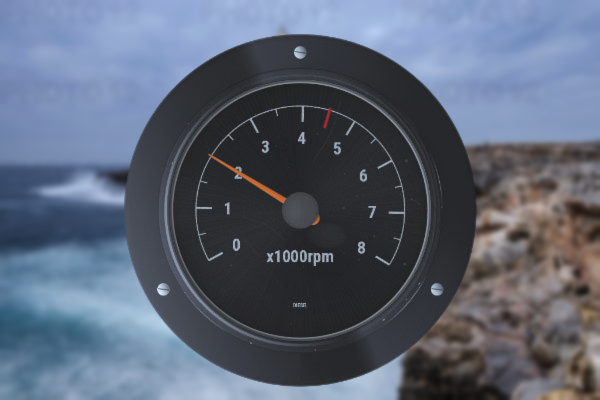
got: 2000 rpm
